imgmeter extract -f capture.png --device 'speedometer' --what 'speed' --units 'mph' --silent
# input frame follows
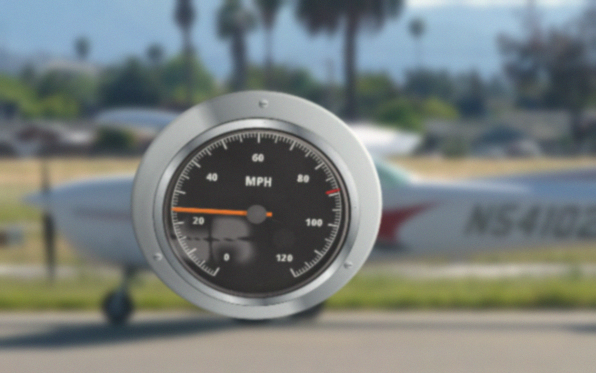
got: 25 mph
